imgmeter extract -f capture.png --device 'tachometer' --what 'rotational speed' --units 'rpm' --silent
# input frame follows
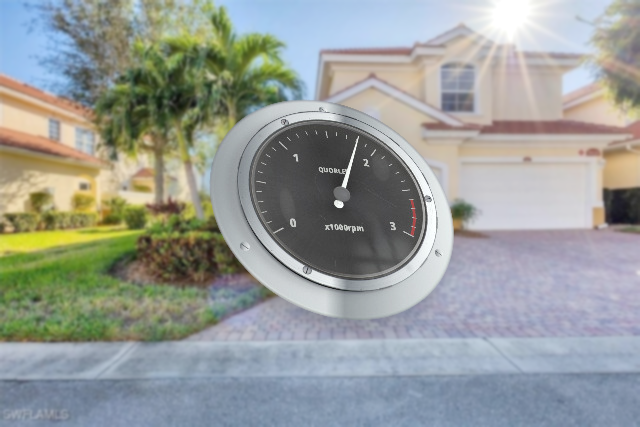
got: 1800 rpm
